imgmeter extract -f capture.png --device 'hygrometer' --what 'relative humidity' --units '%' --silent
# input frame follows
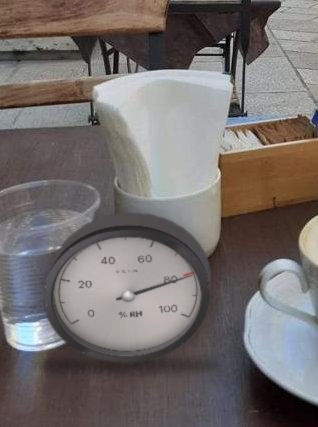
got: 80 %
